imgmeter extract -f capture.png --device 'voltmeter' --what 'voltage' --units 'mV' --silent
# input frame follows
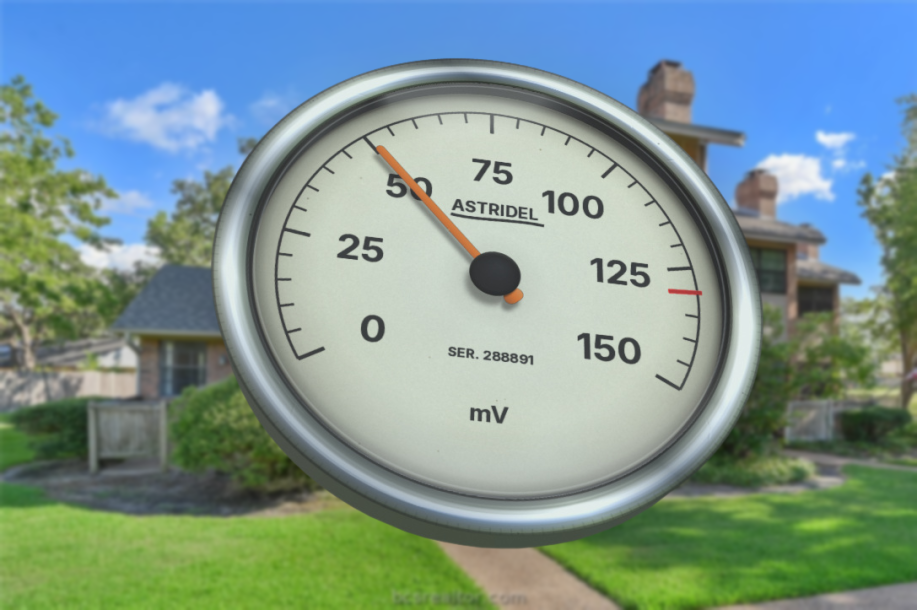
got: 50 mV
